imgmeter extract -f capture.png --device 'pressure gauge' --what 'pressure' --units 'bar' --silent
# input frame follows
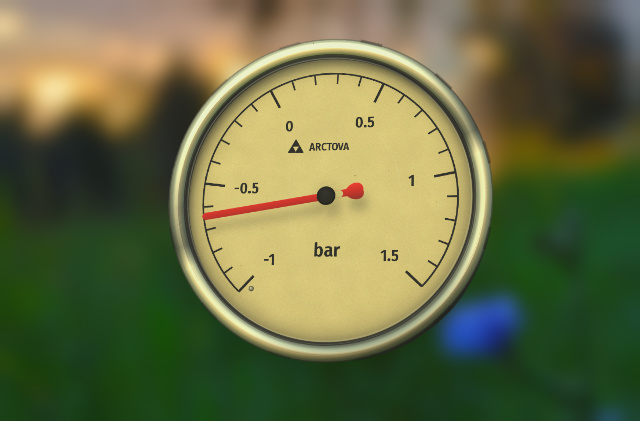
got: -0.65 bar
